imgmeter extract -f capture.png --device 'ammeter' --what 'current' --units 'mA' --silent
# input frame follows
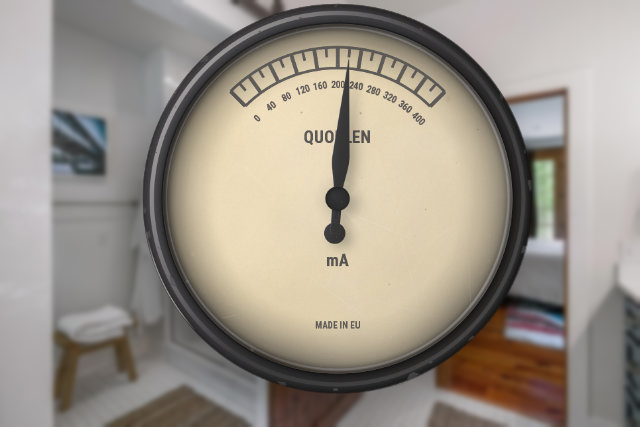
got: 220 mA
